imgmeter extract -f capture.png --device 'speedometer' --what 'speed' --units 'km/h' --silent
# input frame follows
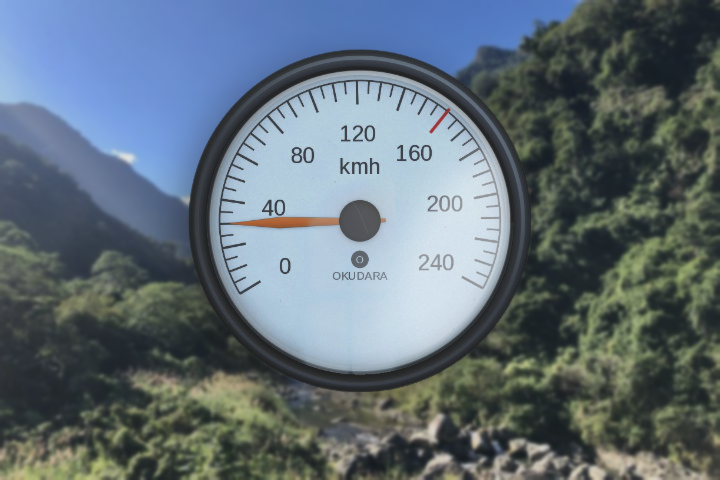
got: 30 km/h
